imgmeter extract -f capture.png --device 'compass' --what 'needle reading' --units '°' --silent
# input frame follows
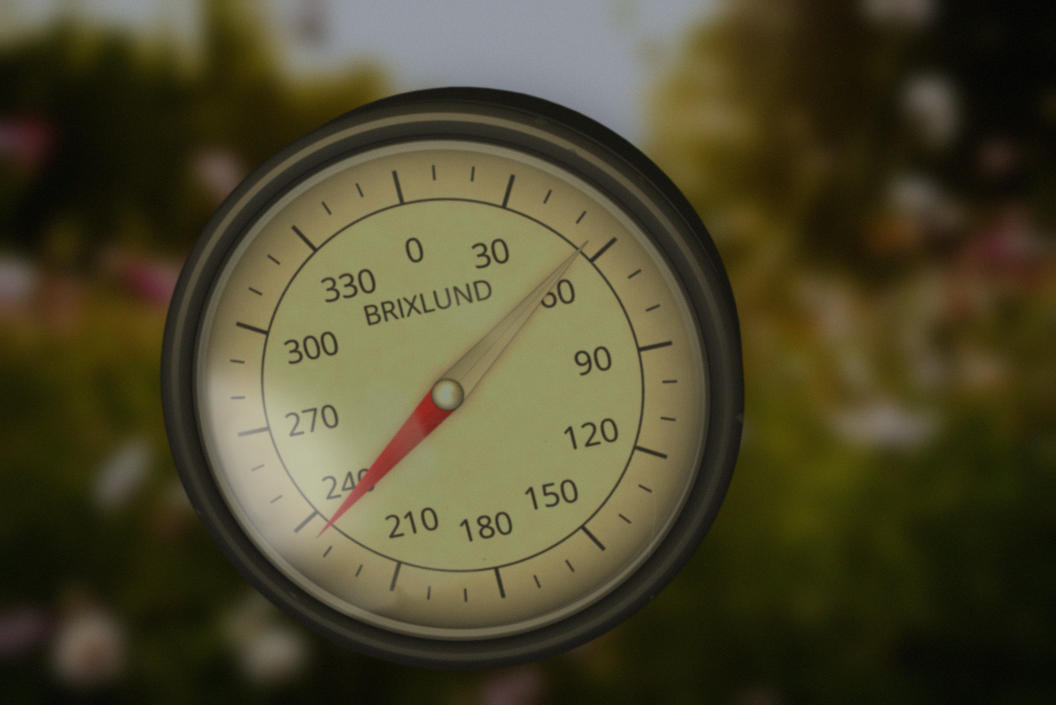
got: 235 °
